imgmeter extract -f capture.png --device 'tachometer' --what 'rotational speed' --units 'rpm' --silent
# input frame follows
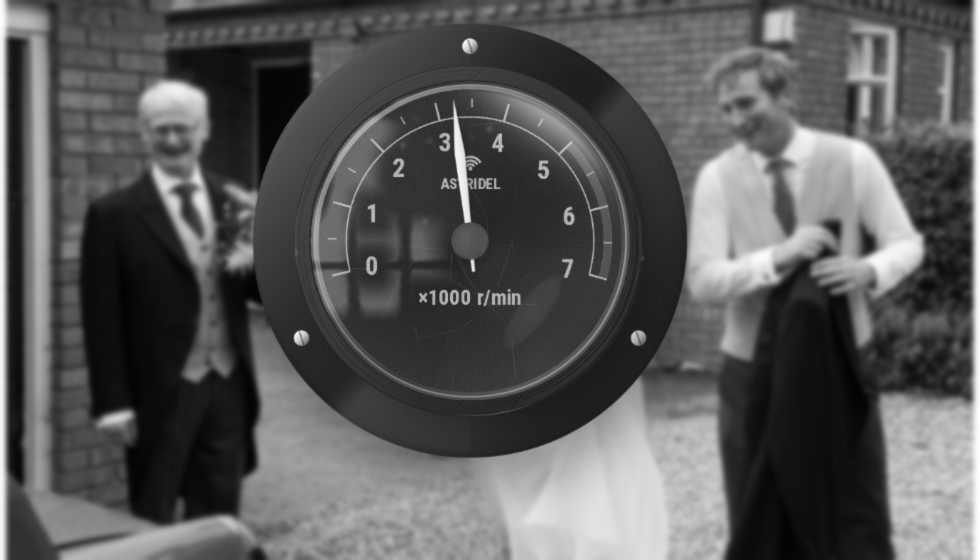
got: 3250 rpm
